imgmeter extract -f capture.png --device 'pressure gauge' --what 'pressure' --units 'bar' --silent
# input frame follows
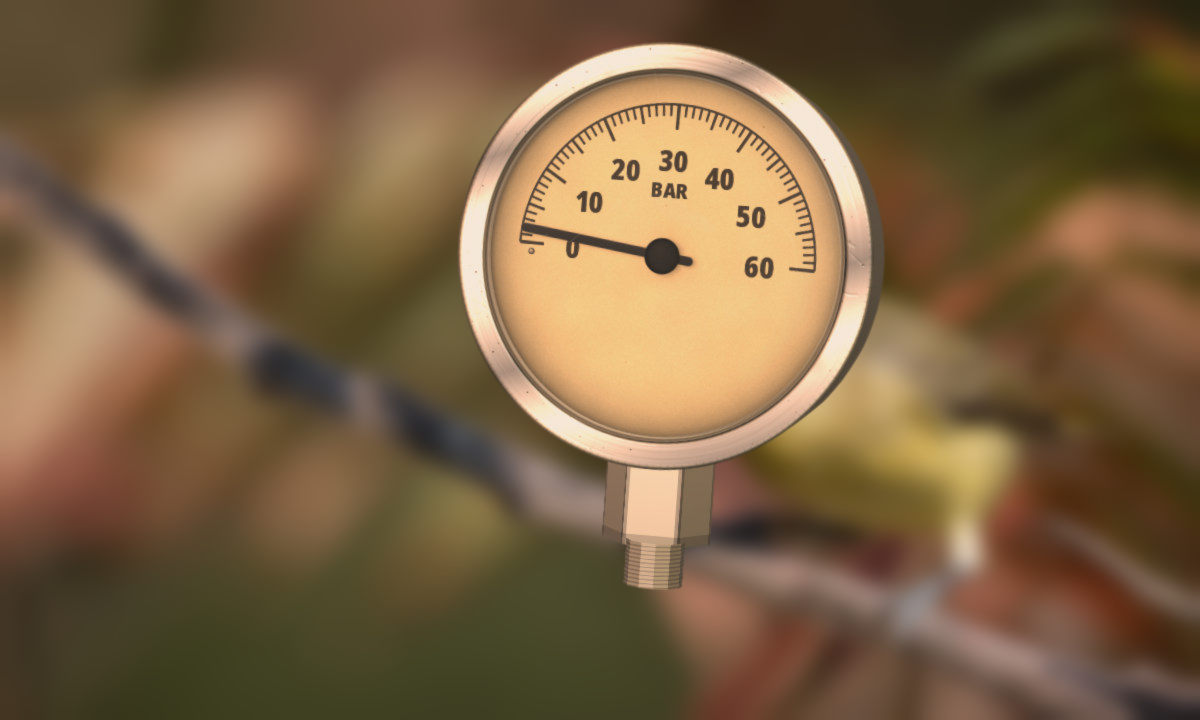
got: 2 bar
